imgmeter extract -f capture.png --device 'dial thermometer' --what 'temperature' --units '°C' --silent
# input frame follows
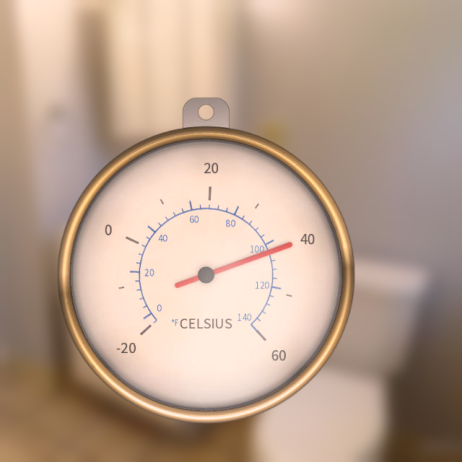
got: 40 °C
